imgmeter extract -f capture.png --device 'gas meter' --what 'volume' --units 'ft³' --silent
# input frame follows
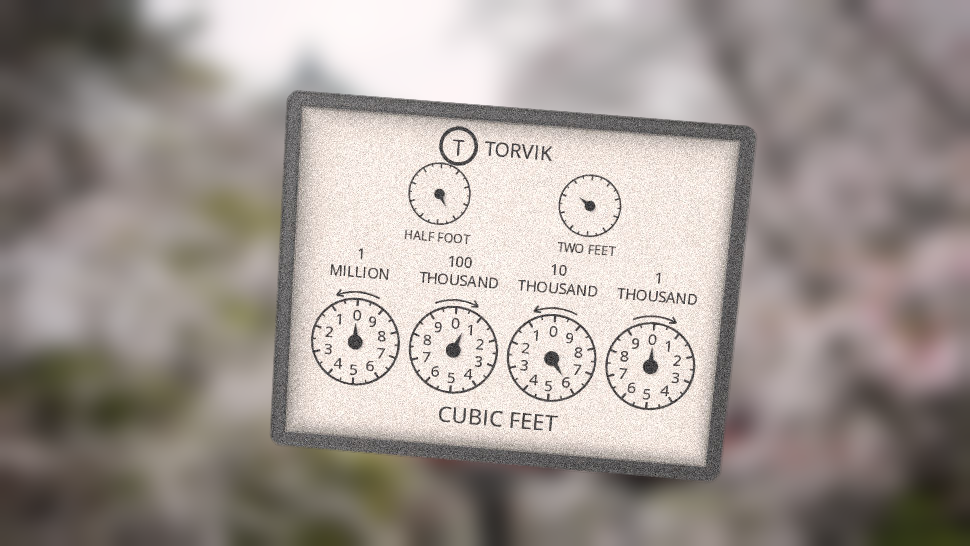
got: 6000 ft³
